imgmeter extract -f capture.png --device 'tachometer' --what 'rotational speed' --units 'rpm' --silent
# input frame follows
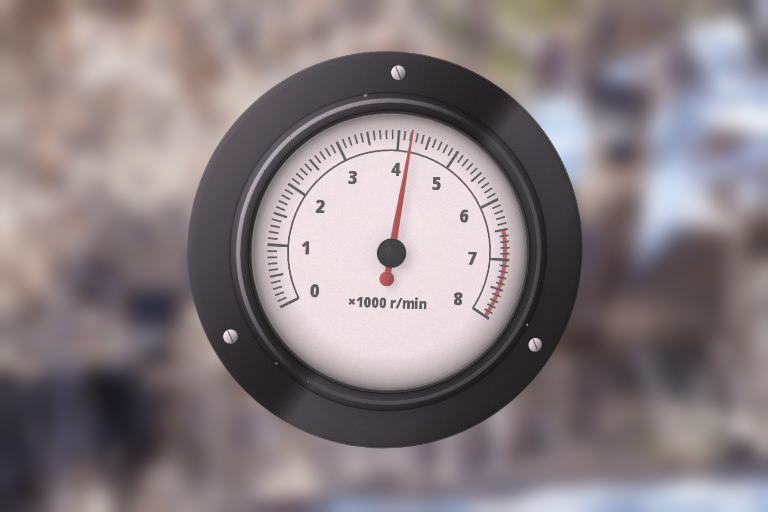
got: 4200 rpm
